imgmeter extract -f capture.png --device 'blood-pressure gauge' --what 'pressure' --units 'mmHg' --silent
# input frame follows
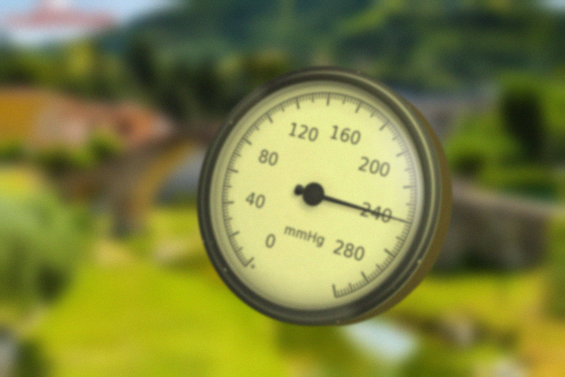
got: 240 mmHg
